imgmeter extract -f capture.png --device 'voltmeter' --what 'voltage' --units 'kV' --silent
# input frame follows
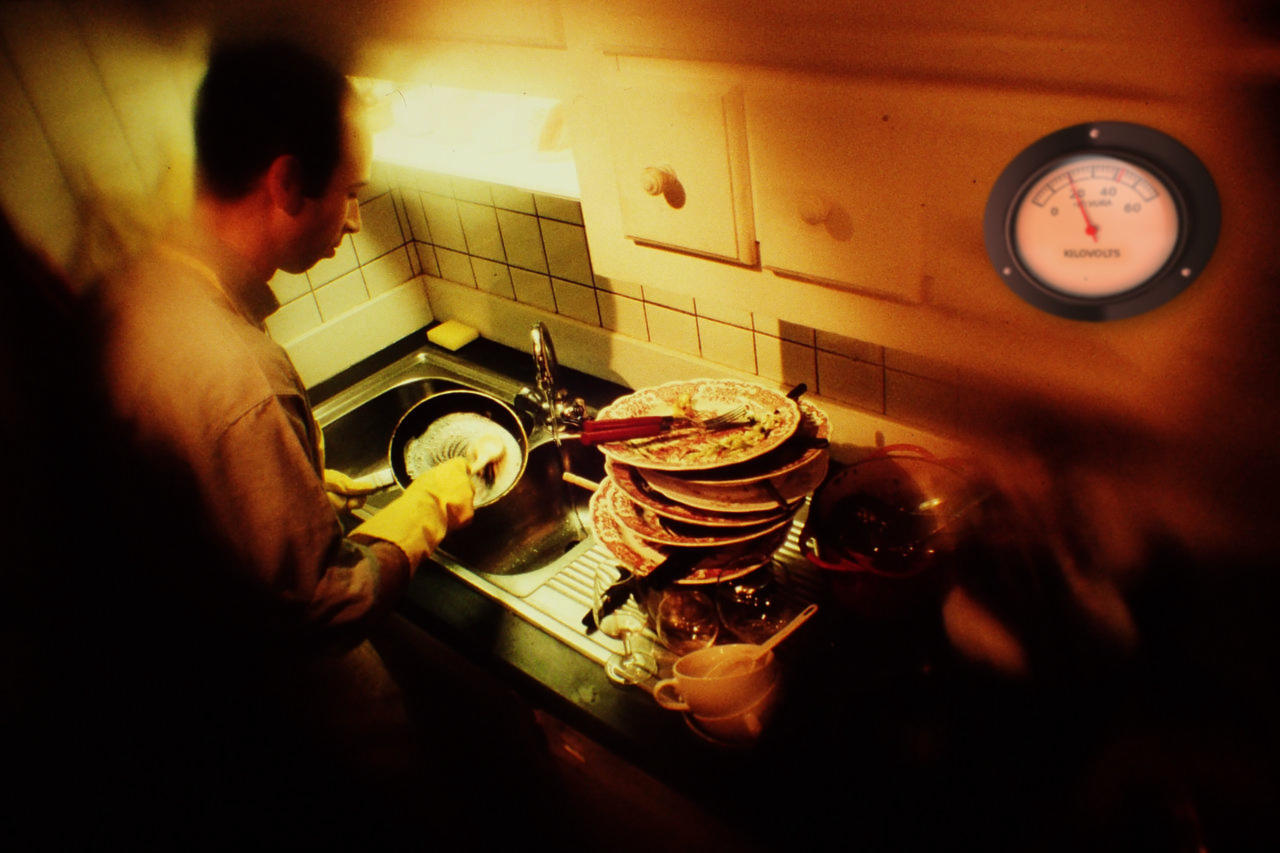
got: 20 kV
